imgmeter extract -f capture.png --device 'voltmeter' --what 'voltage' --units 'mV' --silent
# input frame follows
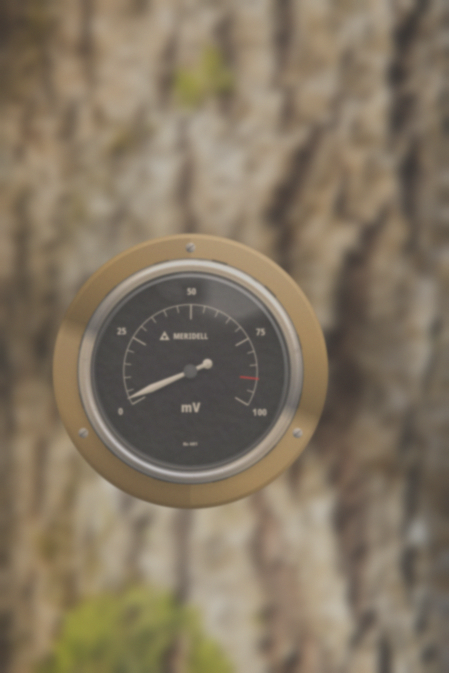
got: 2.5 mV
